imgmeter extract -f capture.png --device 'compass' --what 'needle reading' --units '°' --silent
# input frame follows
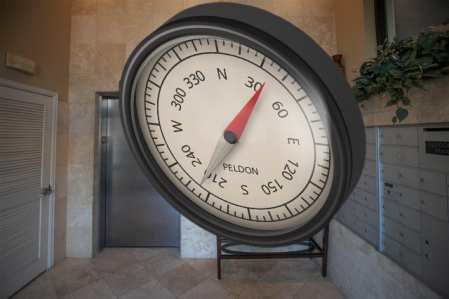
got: 37.5 °
